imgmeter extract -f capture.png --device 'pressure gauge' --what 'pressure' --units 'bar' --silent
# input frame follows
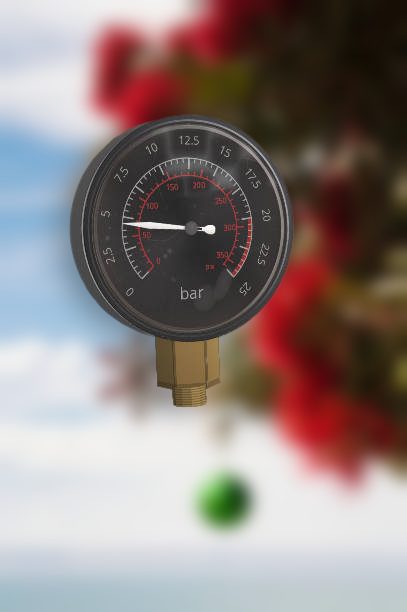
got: 4.5 bar
